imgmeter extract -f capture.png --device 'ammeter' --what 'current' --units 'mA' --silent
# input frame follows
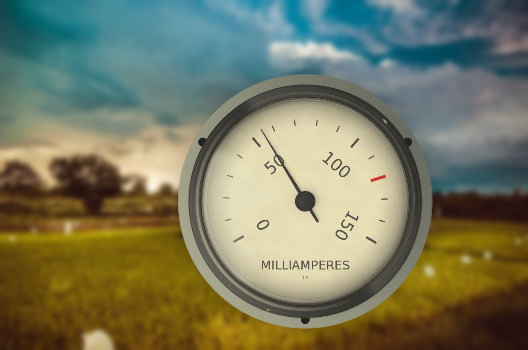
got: 55 mA
